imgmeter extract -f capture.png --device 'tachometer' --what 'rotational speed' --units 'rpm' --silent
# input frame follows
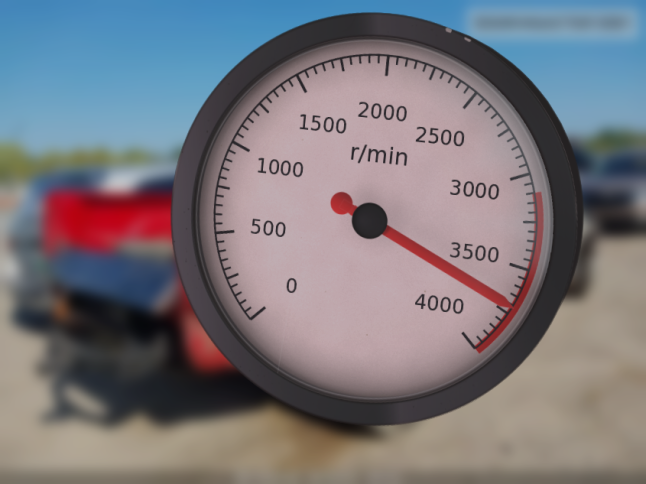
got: 3700 rpm
